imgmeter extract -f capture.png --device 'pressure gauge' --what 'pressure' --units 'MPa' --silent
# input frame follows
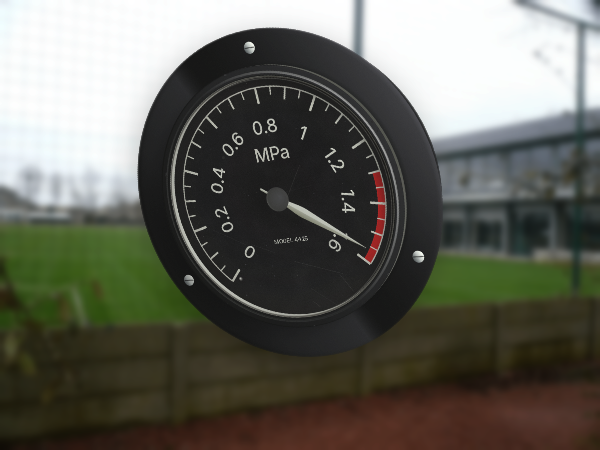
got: 1.55 MPa
